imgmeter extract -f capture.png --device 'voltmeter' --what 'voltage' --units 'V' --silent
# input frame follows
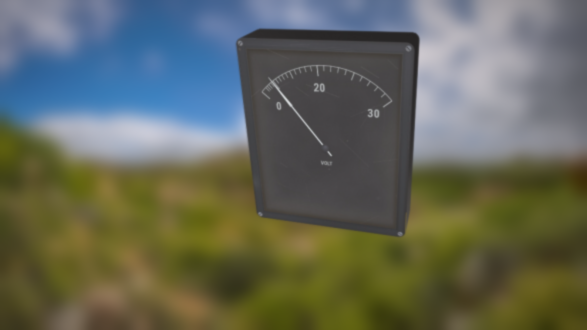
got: 10 V
